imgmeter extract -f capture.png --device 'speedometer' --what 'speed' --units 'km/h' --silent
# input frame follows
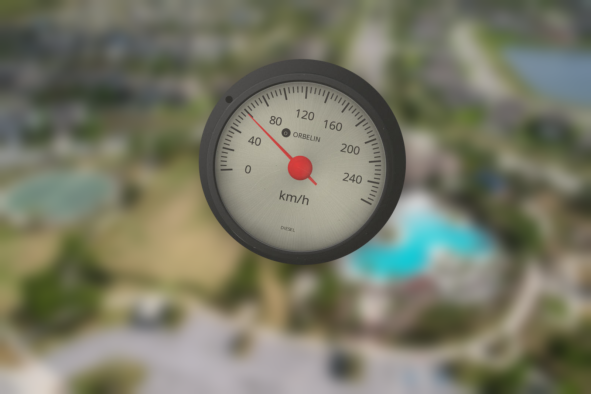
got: 60 km/h
